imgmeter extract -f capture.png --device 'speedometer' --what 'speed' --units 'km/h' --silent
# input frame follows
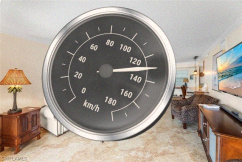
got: 130 km/h
